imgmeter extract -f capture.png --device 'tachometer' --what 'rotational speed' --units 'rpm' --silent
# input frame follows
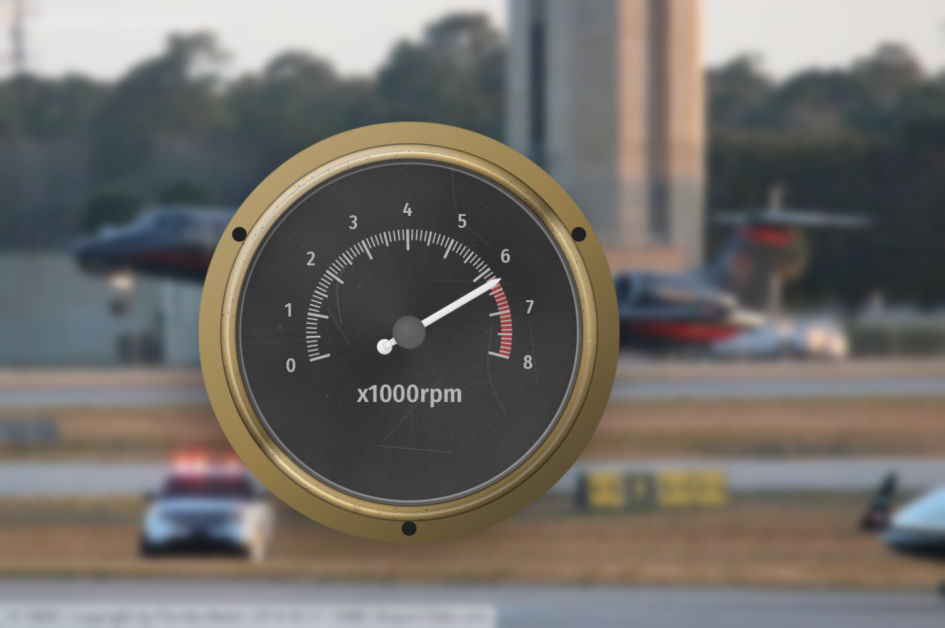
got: 6300 rpm
